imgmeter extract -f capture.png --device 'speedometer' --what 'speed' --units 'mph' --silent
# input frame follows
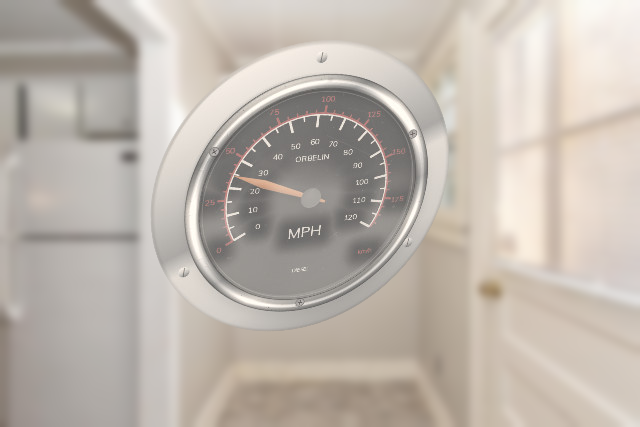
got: 25 mph
